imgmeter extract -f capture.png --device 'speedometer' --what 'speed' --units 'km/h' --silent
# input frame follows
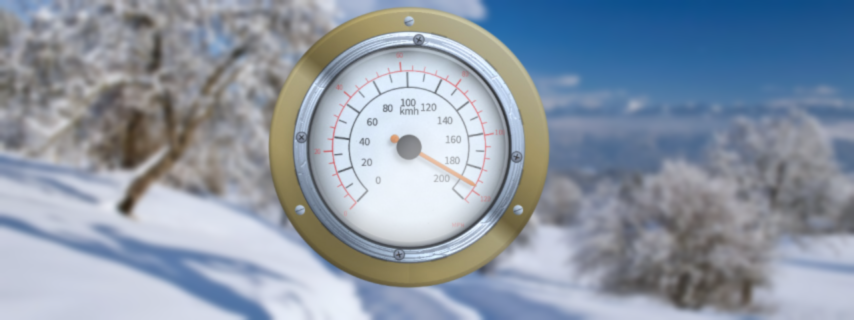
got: 190 km/h
